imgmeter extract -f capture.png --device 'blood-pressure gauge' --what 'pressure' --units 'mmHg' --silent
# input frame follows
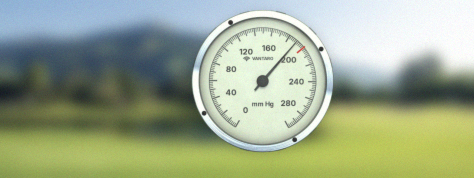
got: 190 mmHg
